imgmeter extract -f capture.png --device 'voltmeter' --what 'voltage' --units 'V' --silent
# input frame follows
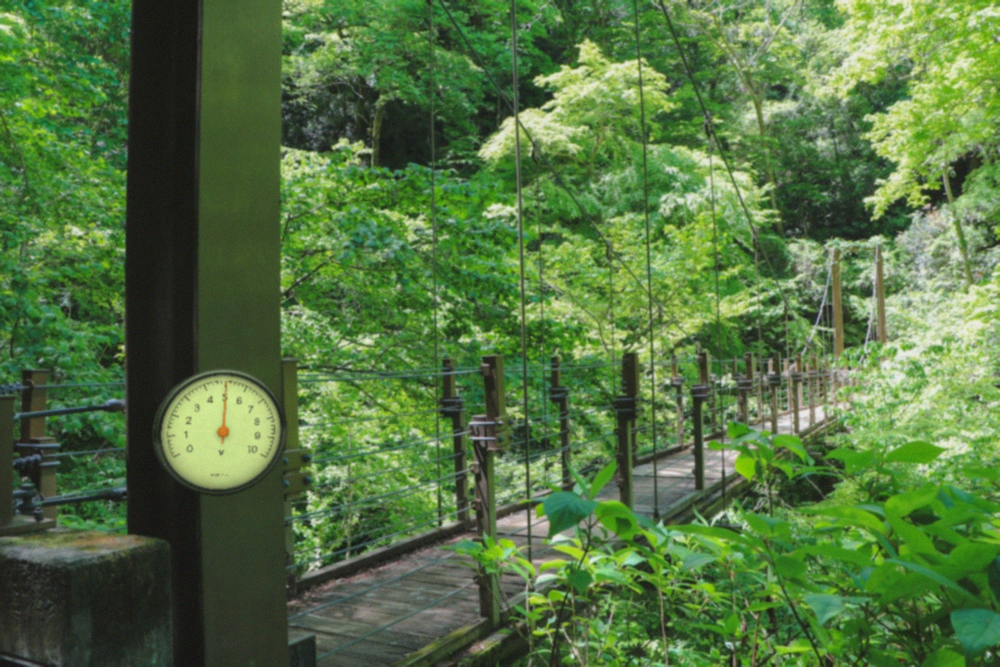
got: 5 V
